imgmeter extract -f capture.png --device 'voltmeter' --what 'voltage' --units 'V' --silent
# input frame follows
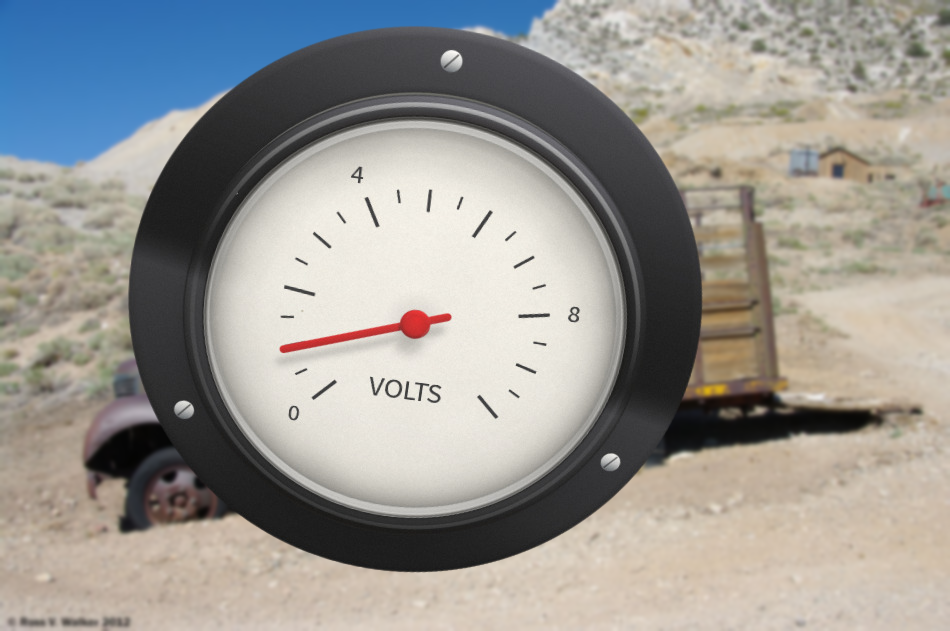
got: 1 V
